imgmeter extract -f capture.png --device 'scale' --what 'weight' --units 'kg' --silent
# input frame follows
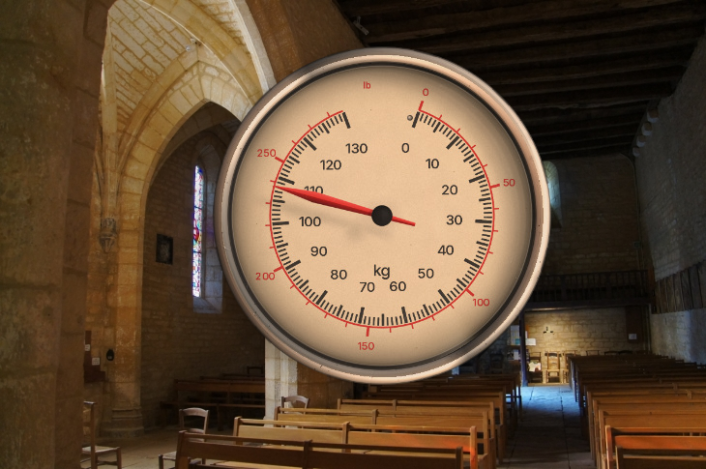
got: 108 kg
